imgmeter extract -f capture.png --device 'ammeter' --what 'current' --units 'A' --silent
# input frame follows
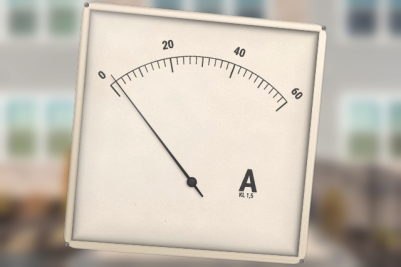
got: 2 A
